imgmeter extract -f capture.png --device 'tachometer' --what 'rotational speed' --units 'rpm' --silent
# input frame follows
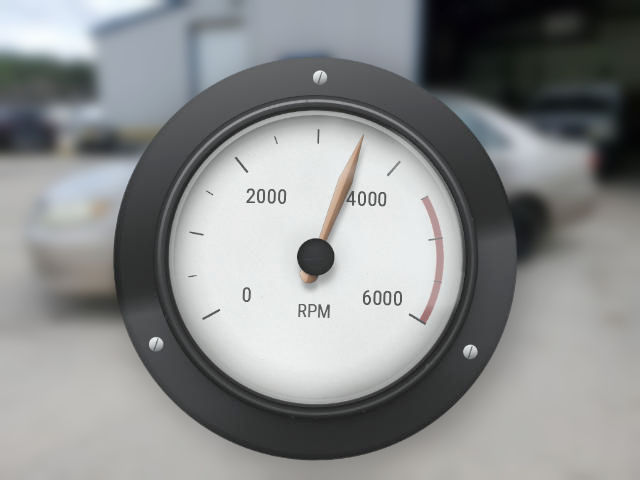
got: 3500 rpm
